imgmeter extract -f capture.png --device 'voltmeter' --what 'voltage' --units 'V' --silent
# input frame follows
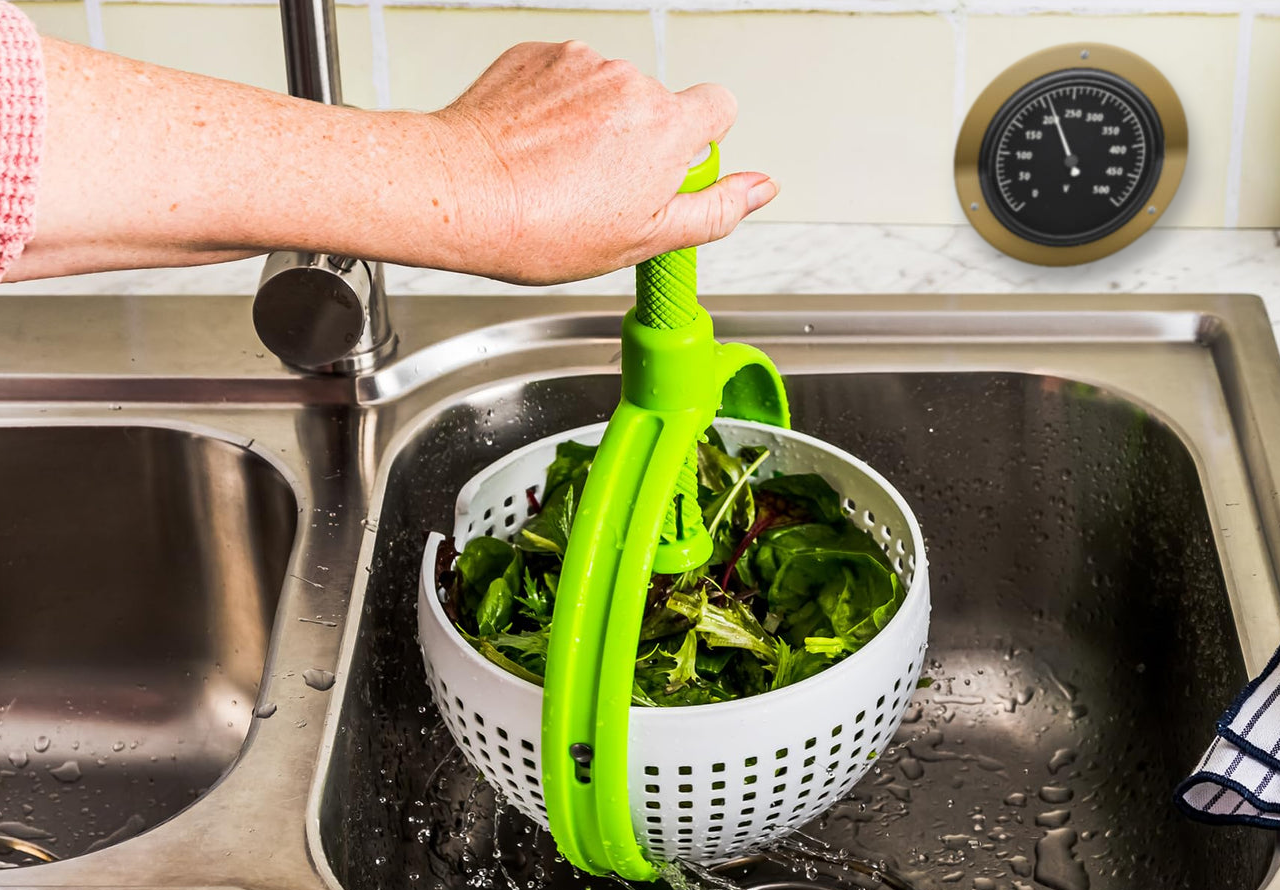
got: 210 V
